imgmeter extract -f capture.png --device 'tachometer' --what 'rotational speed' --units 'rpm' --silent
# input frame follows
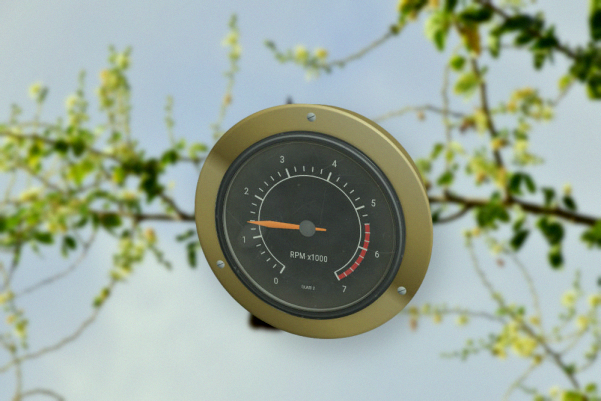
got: 1400 rpm
